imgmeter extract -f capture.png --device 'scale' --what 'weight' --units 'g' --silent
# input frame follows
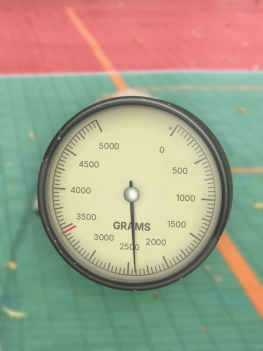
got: 2400 g
